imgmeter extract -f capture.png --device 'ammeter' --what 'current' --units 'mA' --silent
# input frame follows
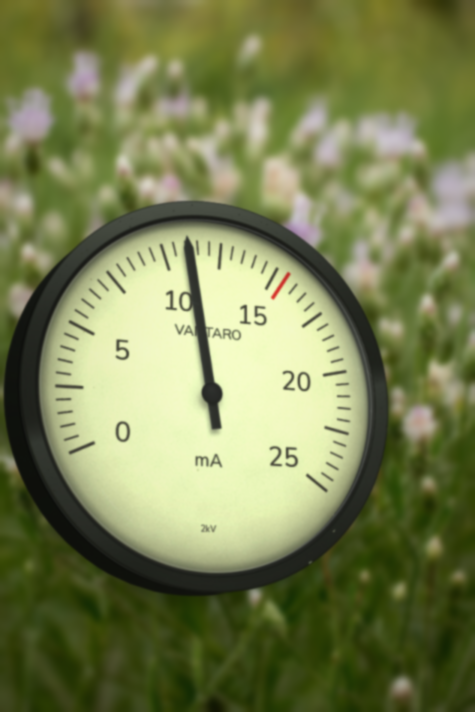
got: 11 mA
